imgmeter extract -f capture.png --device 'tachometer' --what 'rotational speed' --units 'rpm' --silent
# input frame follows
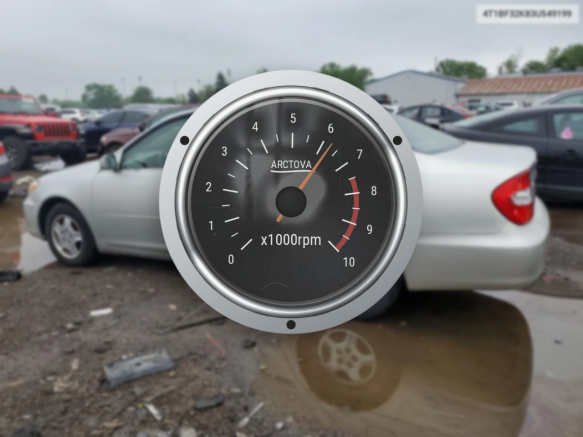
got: 6250 rpm
